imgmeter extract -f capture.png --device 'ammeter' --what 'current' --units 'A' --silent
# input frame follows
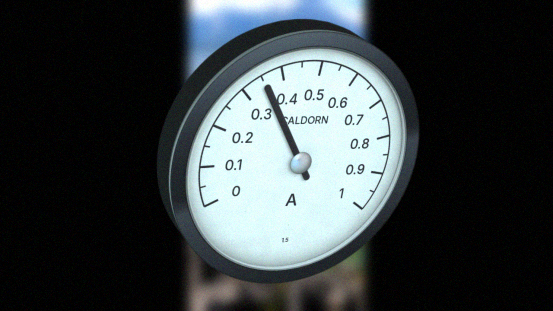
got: 0.35 A
